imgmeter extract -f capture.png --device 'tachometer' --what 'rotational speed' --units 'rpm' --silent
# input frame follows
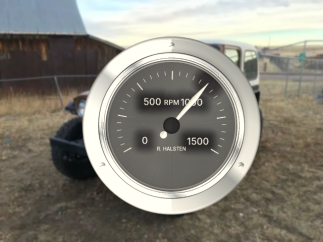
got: 1000 rpm
